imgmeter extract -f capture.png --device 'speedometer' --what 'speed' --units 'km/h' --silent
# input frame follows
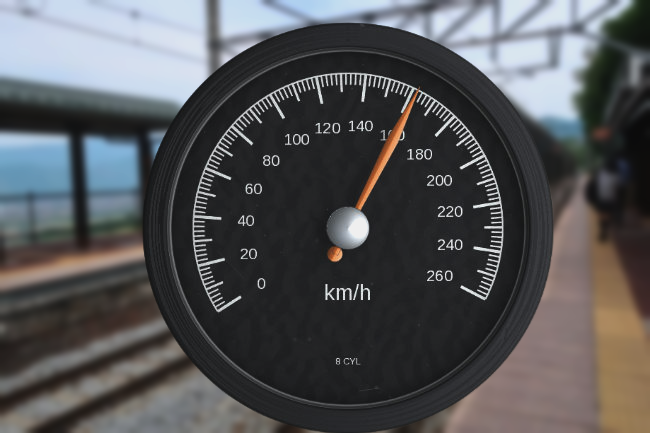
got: 162 km/h
